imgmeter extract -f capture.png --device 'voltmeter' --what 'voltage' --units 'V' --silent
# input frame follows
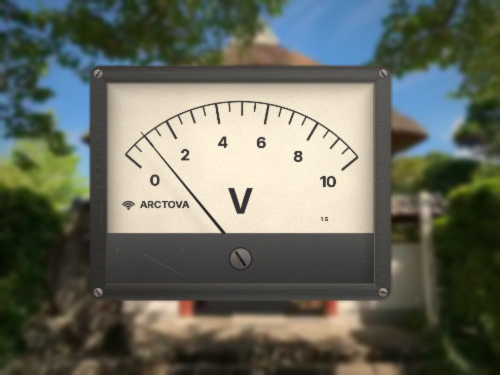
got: 1 V
